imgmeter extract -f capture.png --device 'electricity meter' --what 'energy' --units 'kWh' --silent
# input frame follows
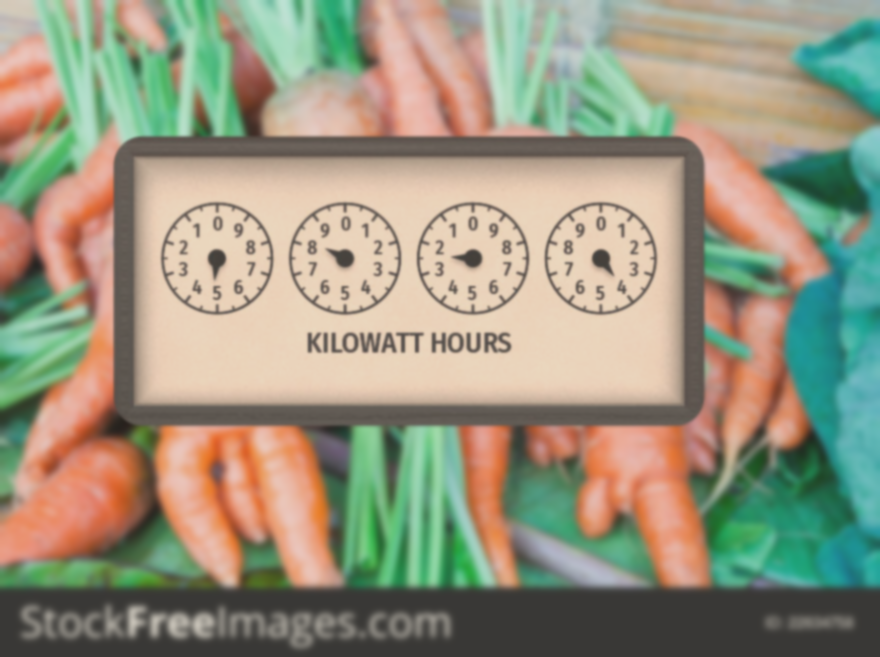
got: 4824 kWh
